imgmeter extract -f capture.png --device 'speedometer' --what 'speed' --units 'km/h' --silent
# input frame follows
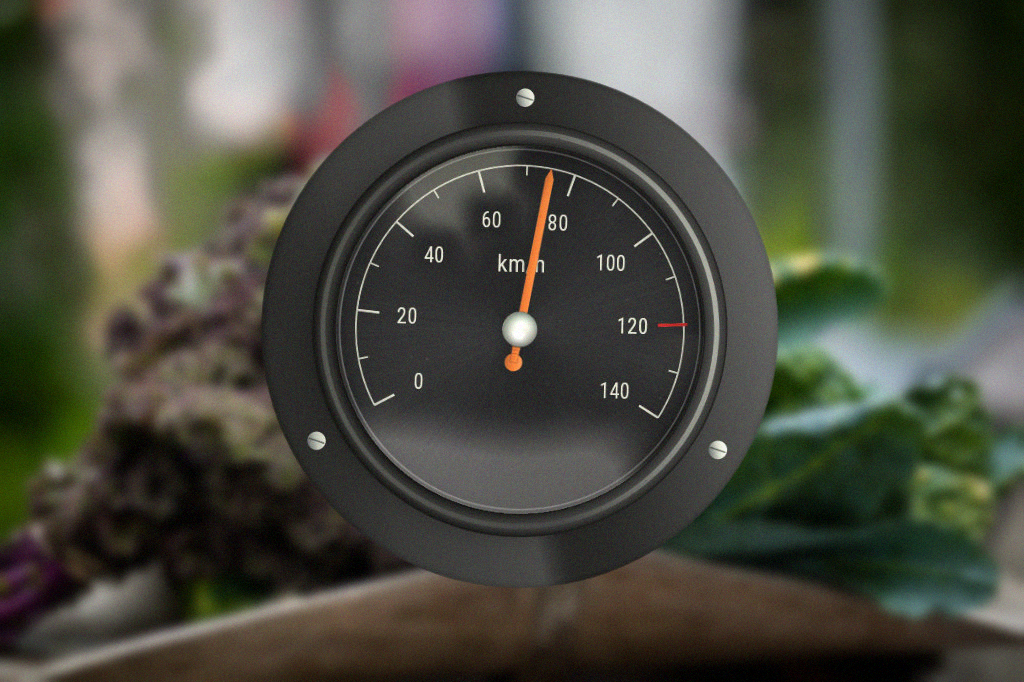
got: 75 km/h
